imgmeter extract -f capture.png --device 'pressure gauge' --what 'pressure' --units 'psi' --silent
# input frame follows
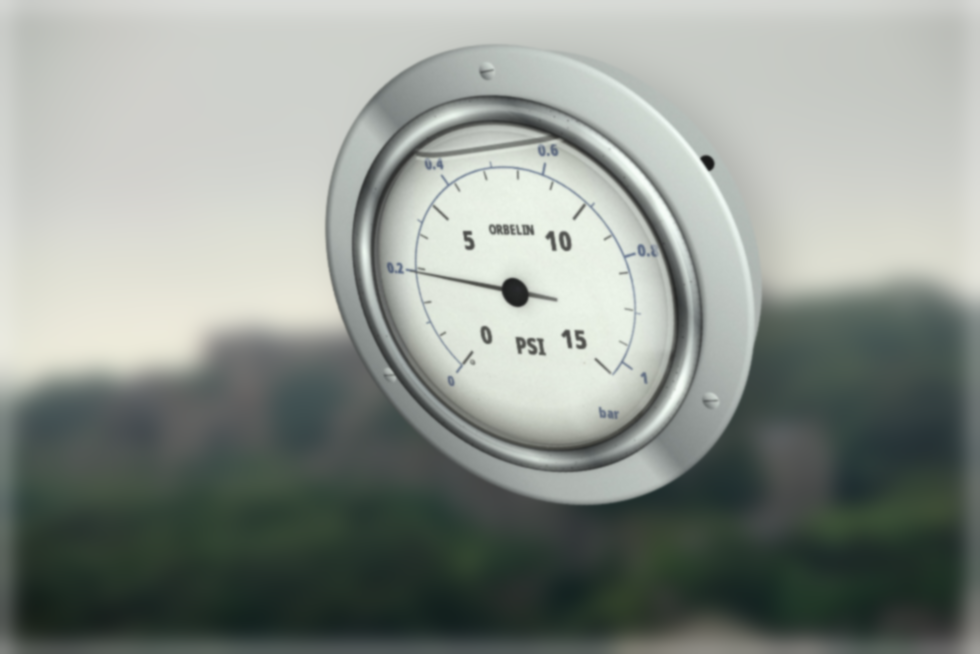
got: 3 psi
